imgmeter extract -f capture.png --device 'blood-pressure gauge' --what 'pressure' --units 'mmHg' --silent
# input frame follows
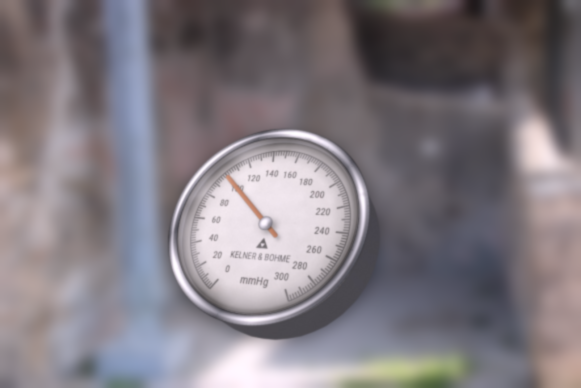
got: 100 mmHg
